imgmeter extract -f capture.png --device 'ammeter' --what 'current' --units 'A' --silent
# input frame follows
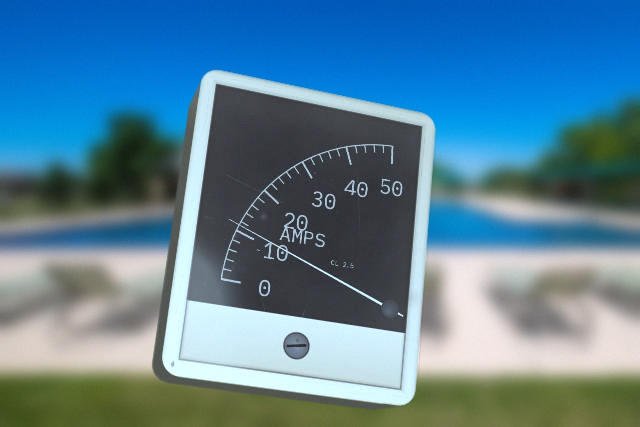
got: 11 A
